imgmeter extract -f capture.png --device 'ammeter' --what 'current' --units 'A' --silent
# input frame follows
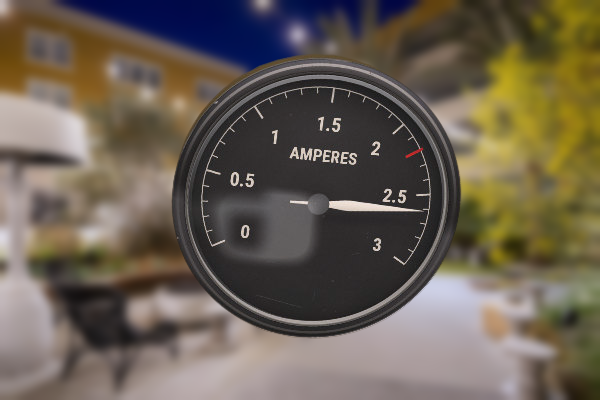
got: 2.6 A
